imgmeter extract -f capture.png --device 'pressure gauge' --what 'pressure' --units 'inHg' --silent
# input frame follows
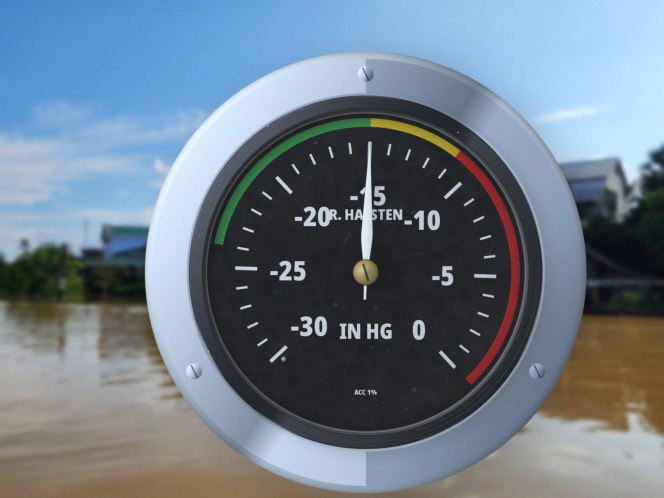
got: -15 inHg
